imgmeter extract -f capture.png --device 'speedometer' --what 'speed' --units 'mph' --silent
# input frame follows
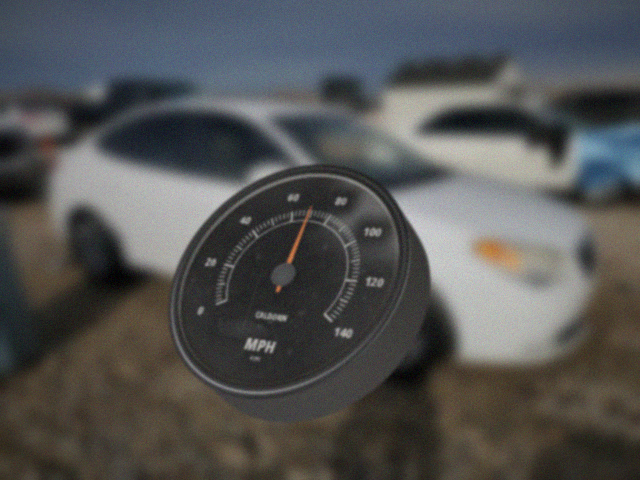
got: 70 mph
